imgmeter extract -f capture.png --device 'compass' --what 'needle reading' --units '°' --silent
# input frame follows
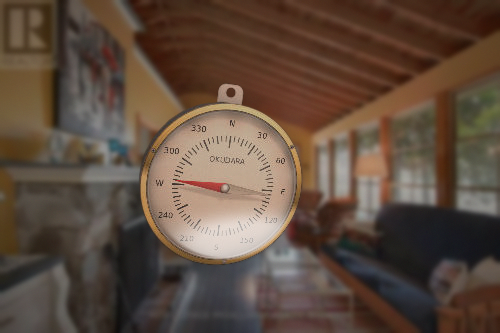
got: 275 °
